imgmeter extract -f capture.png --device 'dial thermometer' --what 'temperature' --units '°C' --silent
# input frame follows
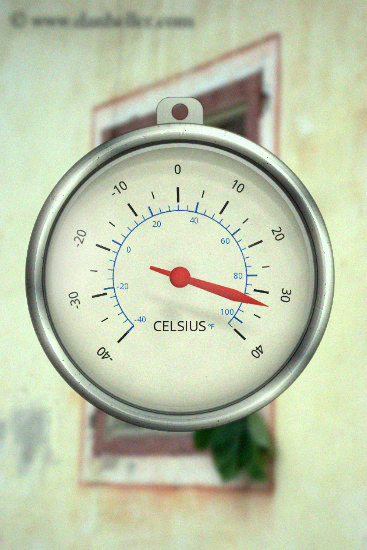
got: 32.5 °C
